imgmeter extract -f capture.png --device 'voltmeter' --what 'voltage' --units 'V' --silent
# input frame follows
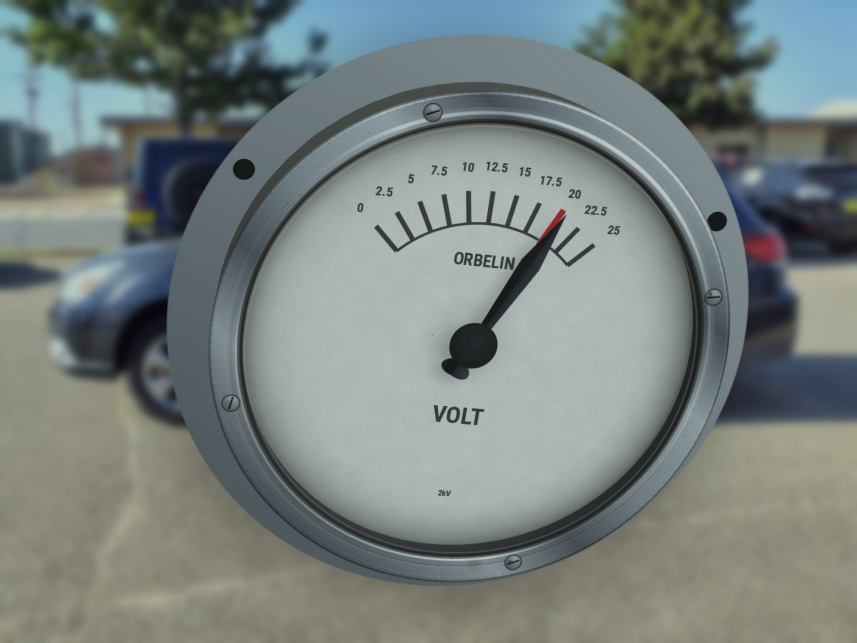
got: 20 V
